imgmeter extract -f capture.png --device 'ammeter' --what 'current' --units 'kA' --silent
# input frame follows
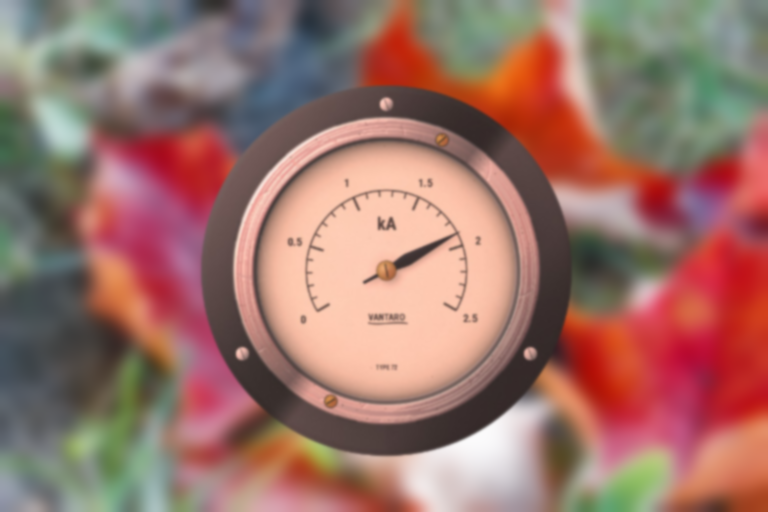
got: 1.9 kA
